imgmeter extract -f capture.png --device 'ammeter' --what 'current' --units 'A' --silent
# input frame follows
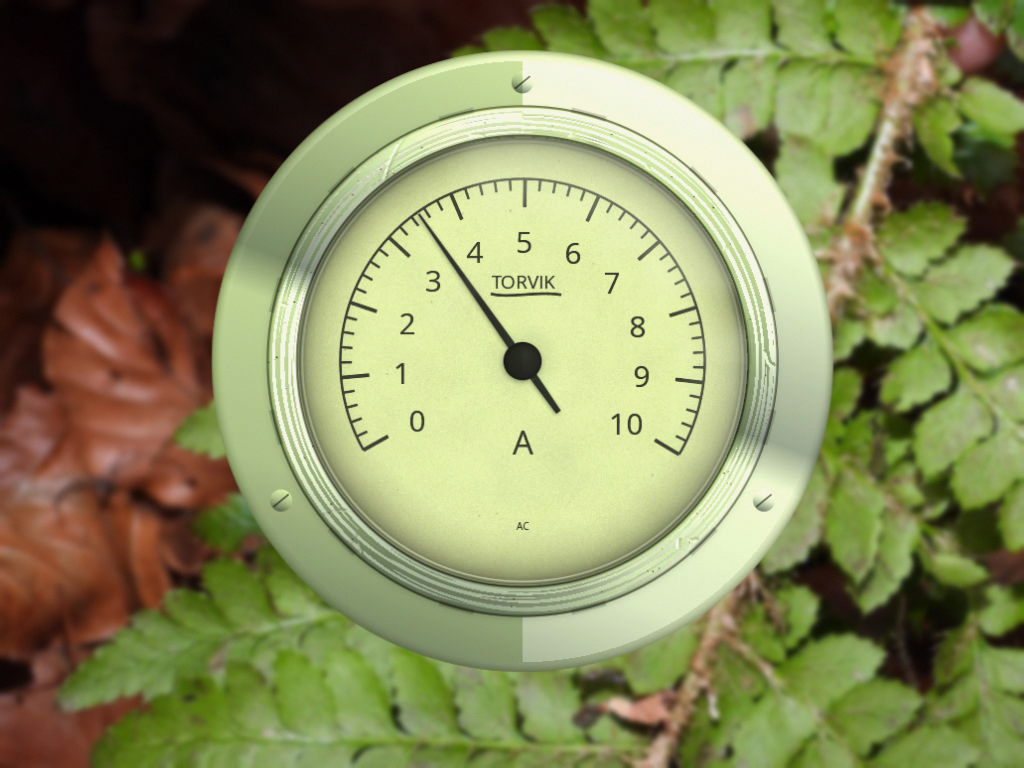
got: 3.5 A
